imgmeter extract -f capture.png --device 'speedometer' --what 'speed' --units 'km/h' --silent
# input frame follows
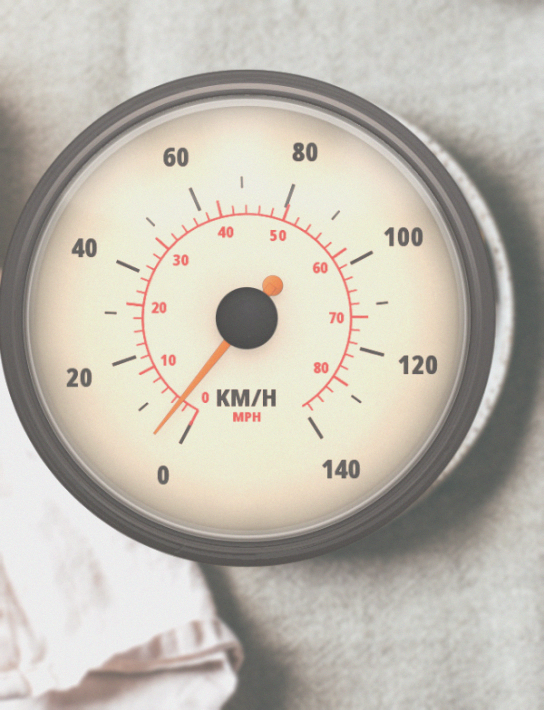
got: 5 km/h
